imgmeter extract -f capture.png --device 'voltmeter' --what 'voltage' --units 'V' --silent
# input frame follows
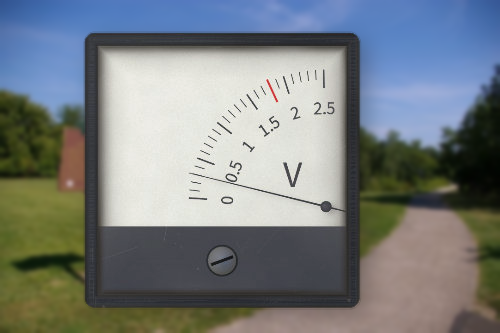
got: 0.3 V
